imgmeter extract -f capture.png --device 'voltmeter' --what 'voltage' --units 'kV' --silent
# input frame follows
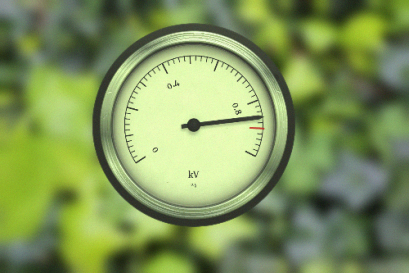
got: 0.86 kV
